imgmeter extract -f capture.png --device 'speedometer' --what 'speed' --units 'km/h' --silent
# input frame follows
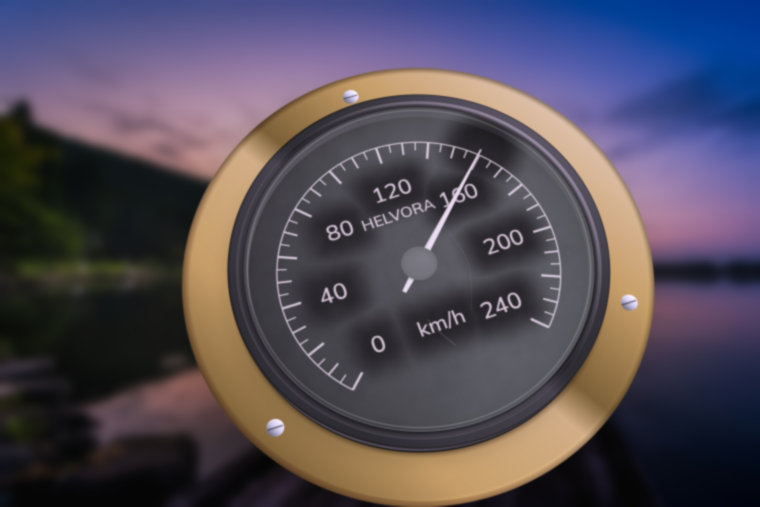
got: 160 km/h
